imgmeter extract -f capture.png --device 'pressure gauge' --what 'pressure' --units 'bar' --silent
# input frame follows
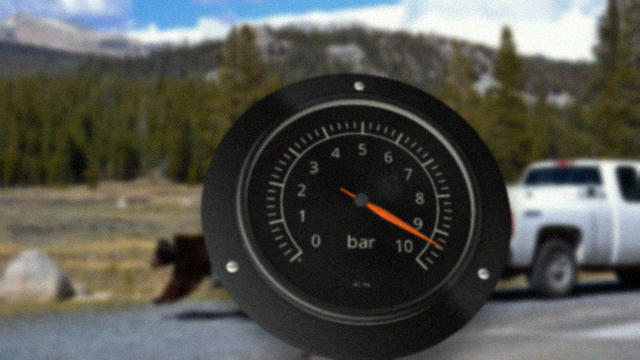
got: 9.4 bar
